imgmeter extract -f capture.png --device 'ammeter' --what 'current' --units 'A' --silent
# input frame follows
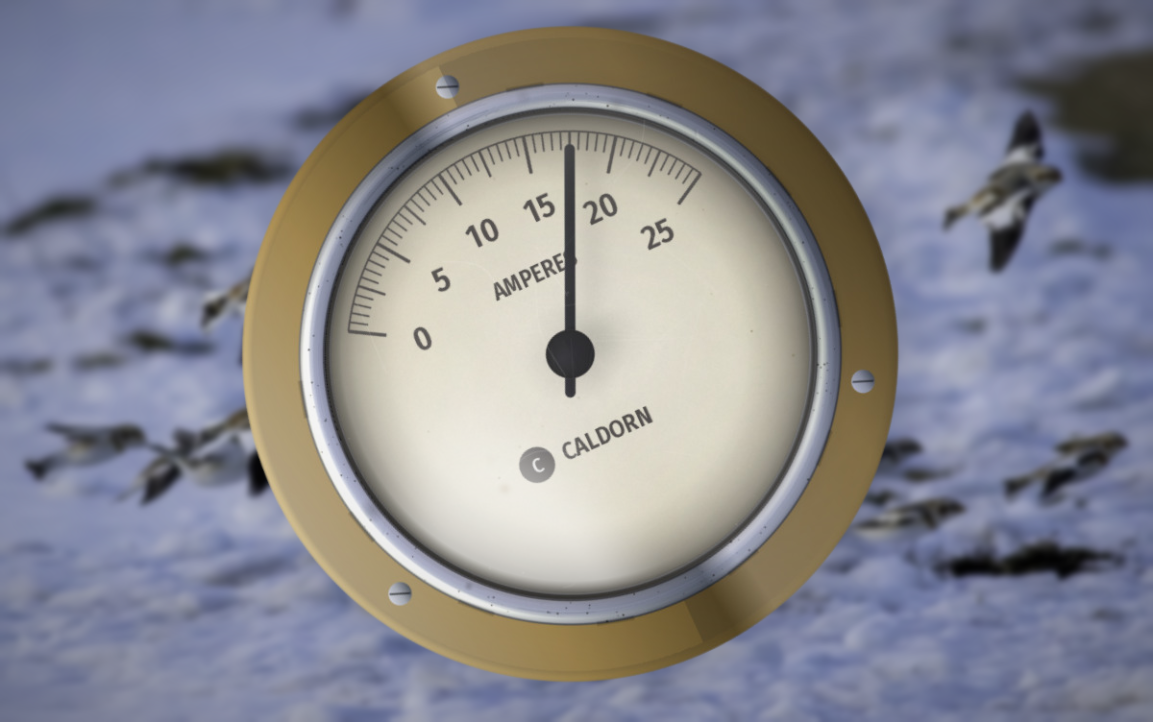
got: 17.5 A
